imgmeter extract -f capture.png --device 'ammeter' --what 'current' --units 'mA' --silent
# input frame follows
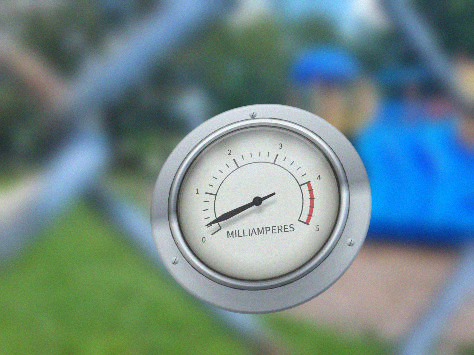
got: 0.2 mA
